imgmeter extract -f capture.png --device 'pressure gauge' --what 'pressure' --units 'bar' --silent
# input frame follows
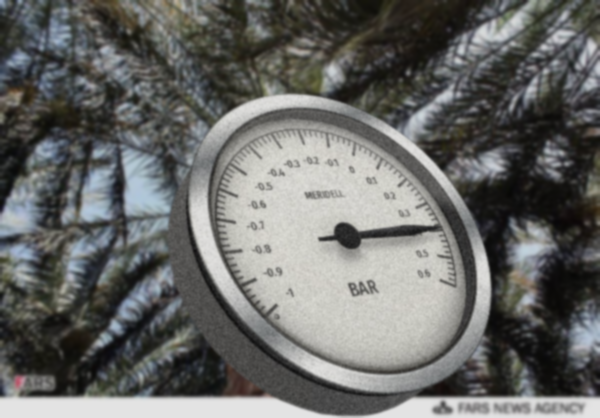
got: 0.4 bar
